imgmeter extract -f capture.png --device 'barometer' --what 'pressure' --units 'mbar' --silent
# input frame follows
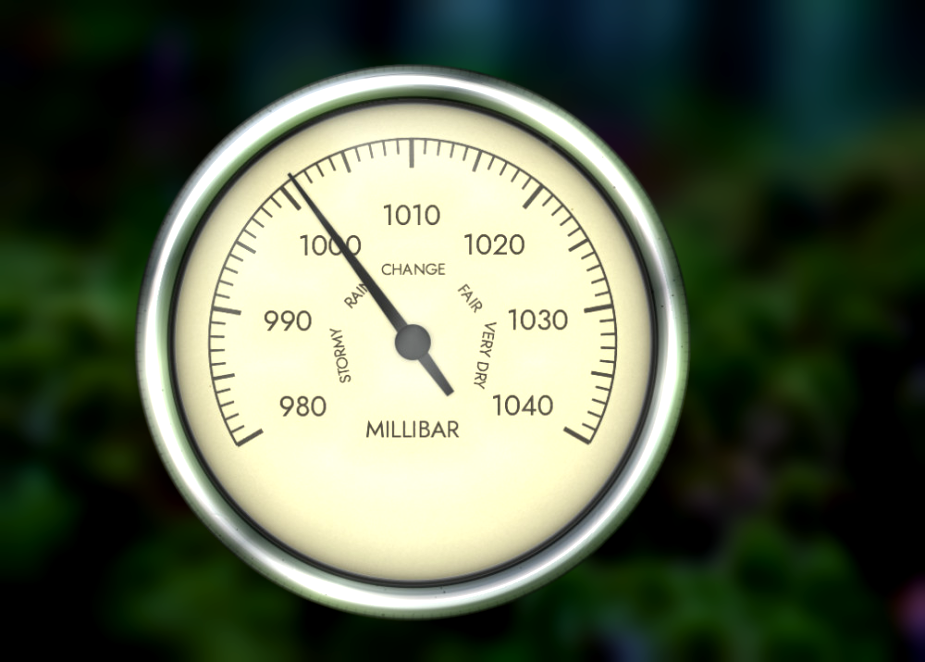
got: 1001 mbar
